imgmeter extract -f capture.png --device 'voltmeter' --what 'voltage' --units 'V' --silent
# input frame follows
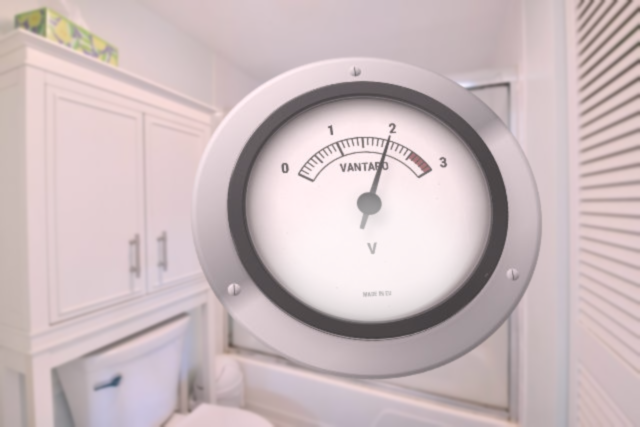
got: 2 V
